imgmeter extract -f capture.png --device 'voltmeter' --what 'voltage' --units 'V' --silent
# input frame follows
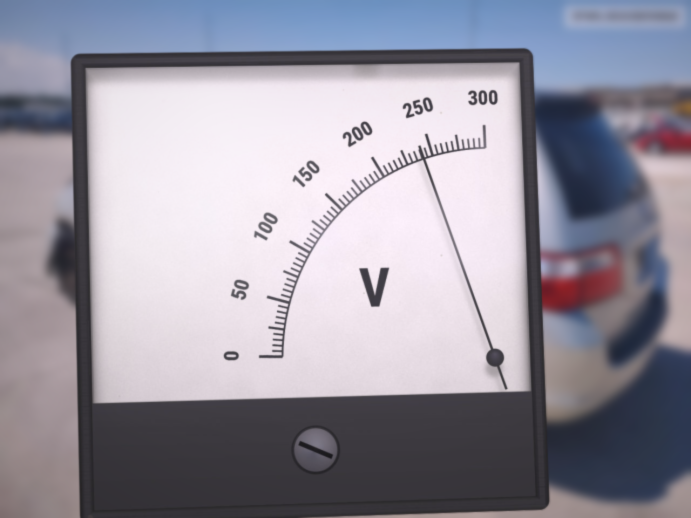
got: 240 V
